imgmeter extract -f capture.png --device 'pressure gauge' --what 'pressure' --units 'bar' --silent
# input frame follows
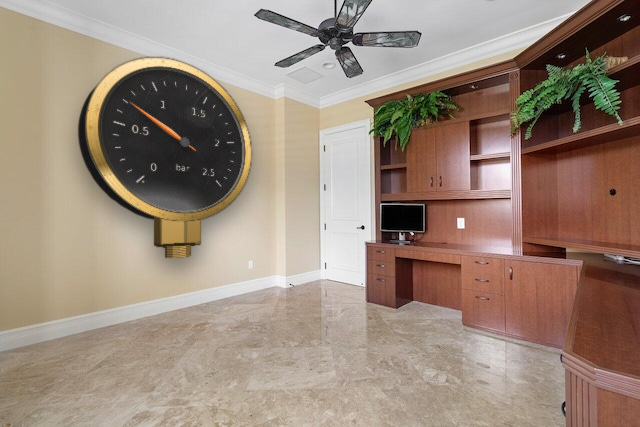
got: 0.7 bar
